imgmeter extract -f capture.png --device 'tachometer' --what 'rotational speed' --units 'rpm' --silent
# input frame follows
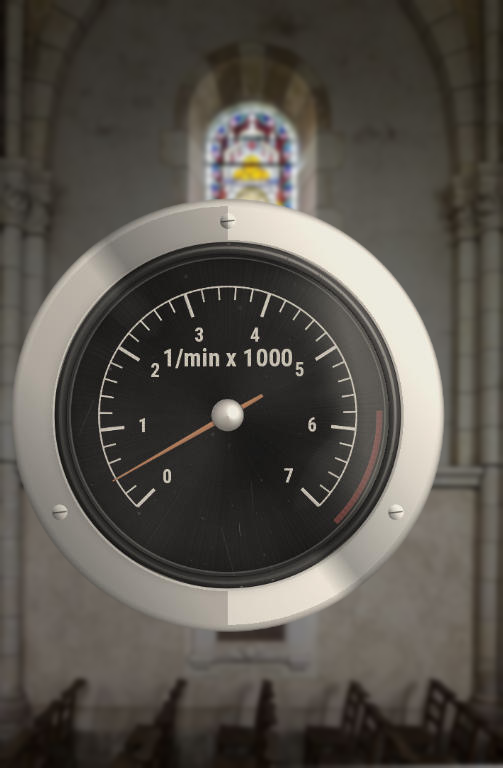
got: 400 rpm
